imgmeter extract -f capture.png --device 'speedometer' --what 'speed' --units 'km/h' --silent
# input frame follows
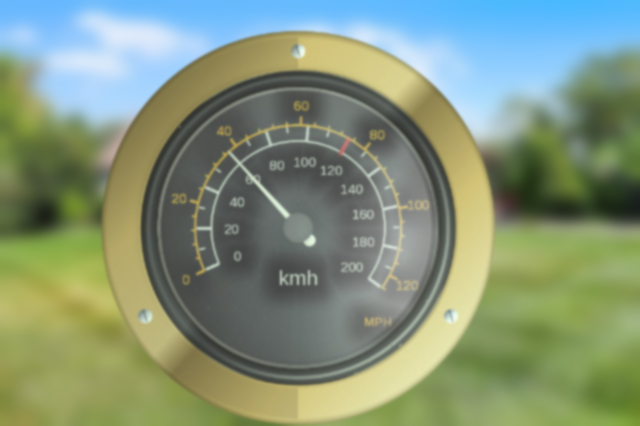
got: 60 km/h
